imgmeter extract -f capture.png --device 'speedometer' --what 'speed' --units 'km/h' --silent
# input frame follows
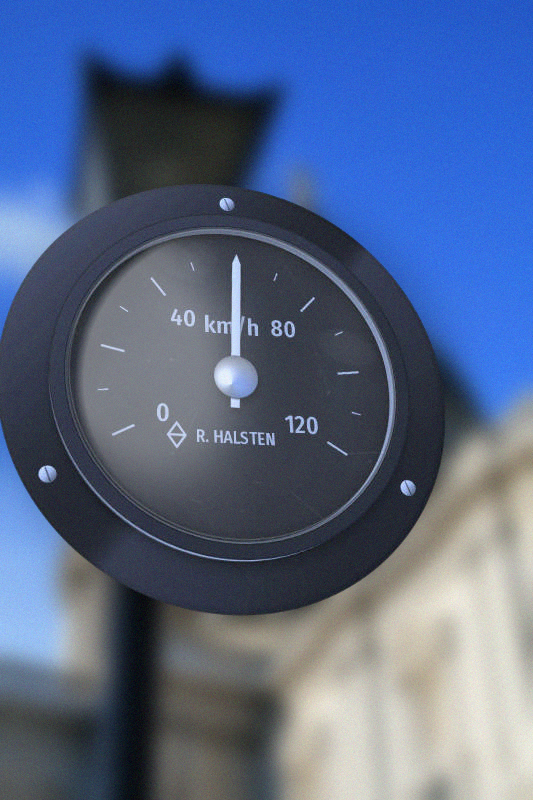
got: 60 km/h
